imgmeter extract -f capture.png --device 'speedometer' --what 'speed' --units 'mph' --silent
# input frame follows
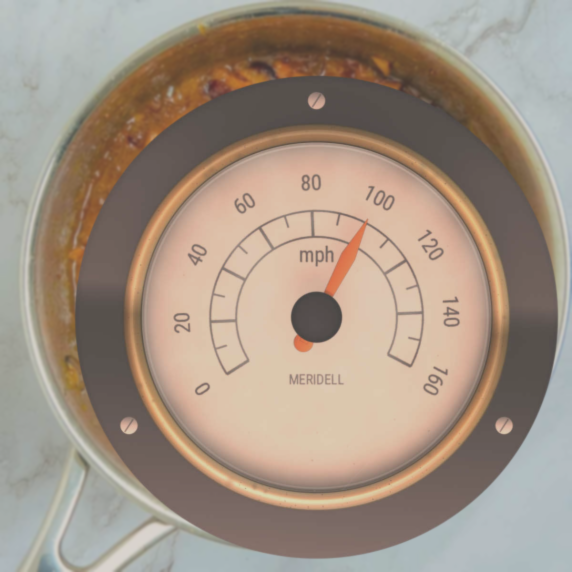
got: 100 mph
